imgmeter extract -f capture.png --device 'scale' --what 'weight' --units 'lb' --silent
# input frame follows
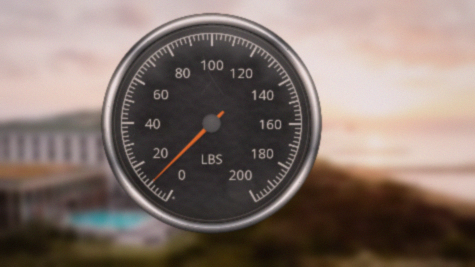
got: 10 lb
